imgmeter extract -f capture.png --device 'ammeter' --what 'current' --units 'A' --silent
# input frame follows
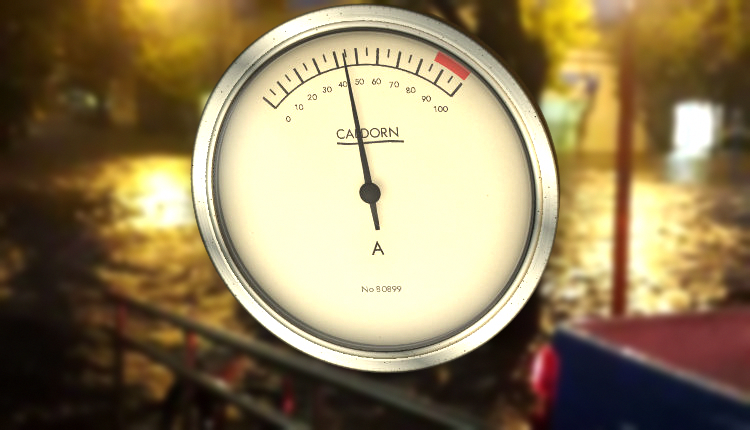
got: 45 A
